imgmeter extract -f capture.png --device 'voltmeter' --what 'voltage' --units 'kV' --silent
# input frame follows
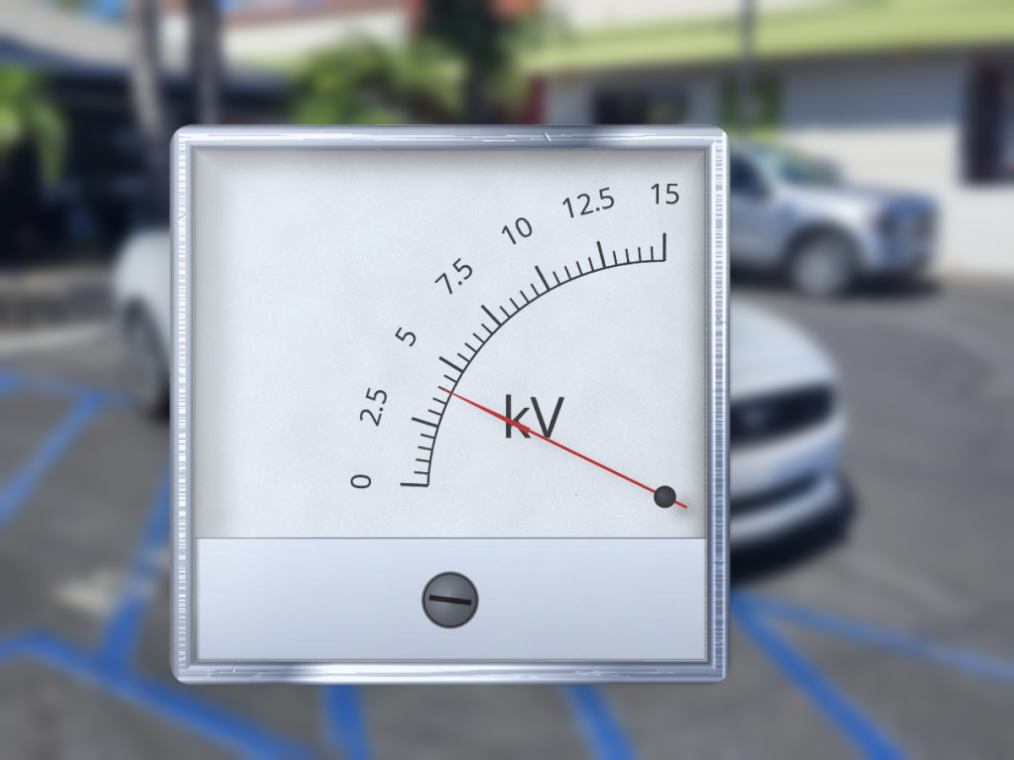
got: 4 kV
